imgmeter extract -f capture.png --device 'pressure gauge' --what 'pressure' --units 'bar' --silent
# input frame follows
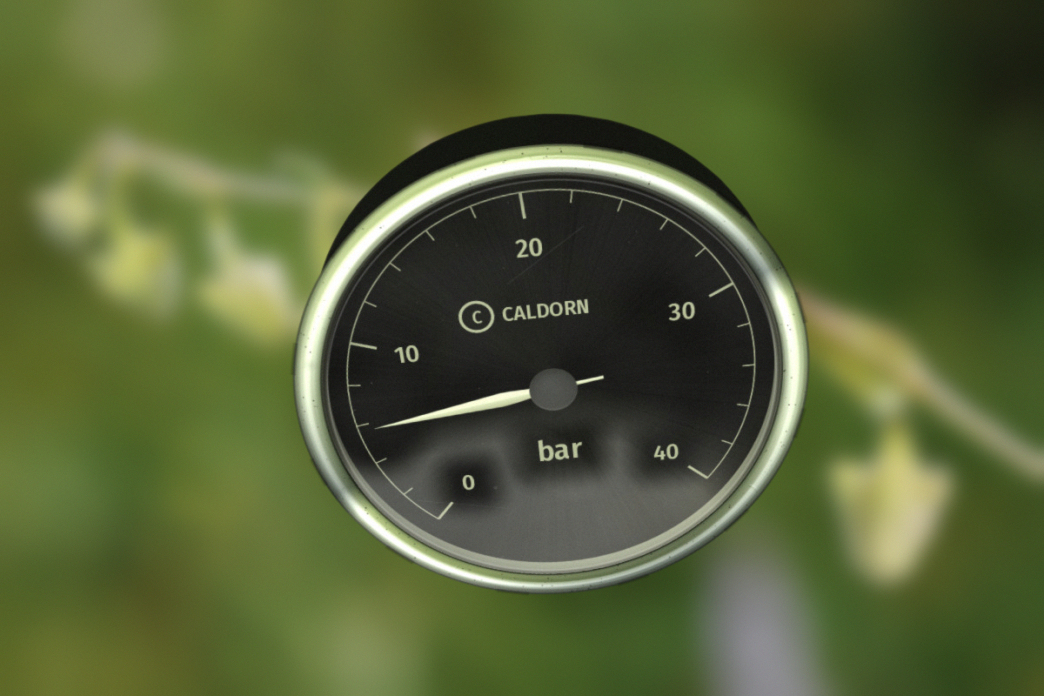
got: 6 bar
